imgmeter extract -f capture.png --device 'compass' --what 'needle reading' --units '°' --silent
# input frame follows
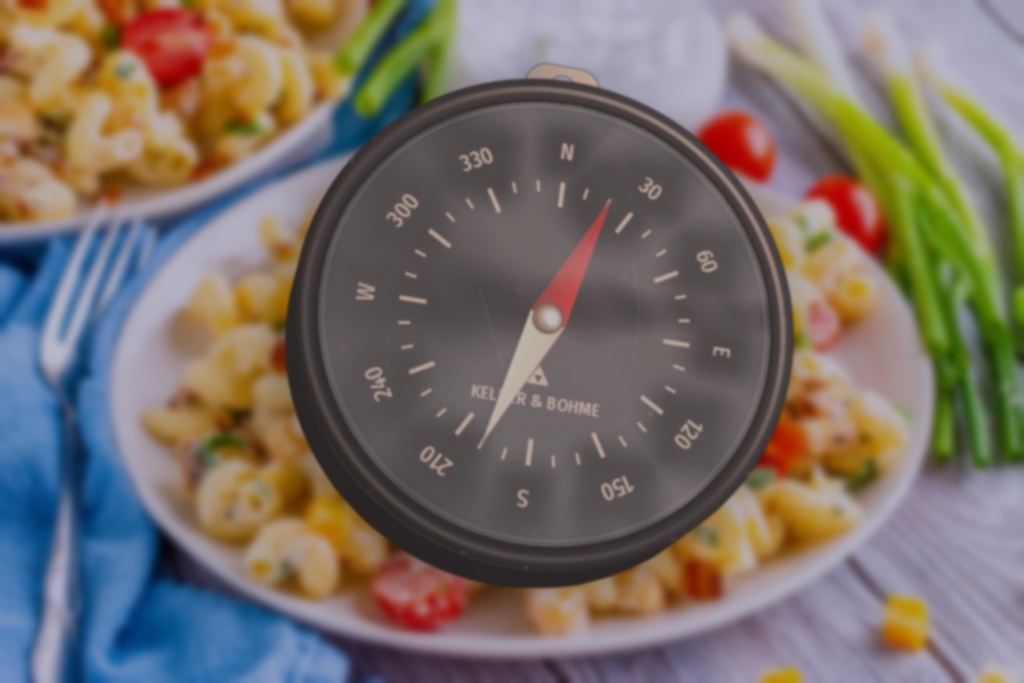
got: 20 °
